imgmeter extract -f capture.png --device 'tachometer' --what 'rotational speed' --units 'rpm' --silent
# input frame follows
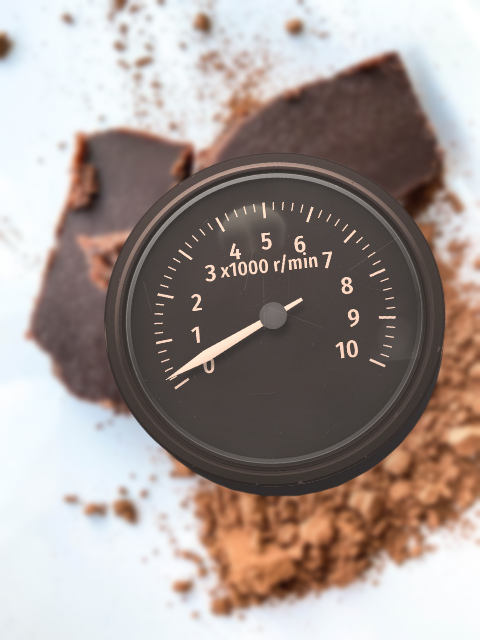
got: 200 rpm
